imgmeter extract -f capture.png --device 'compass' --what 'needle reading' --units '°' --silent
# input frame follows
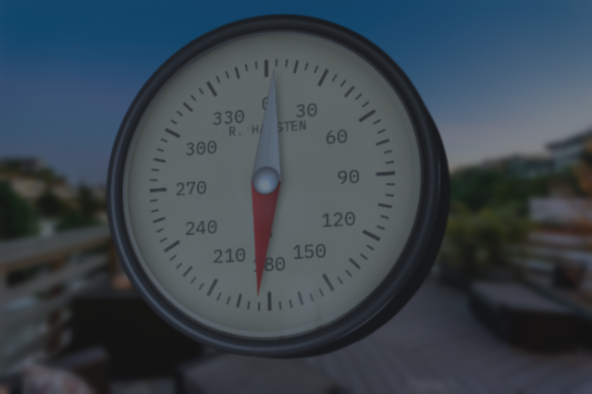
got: 185 °
